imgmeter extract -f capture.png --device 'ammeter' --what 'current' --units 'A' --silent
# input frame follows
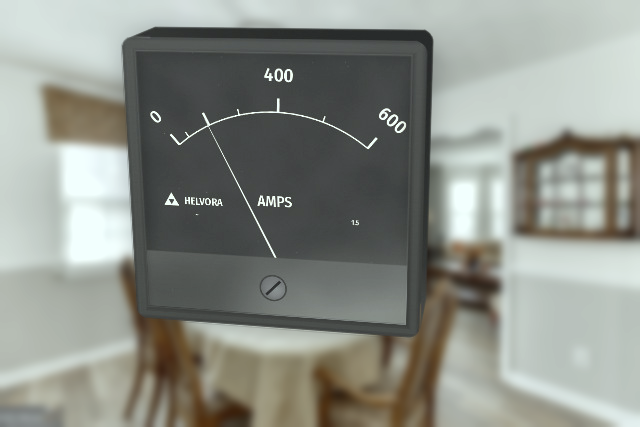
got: 200 A
